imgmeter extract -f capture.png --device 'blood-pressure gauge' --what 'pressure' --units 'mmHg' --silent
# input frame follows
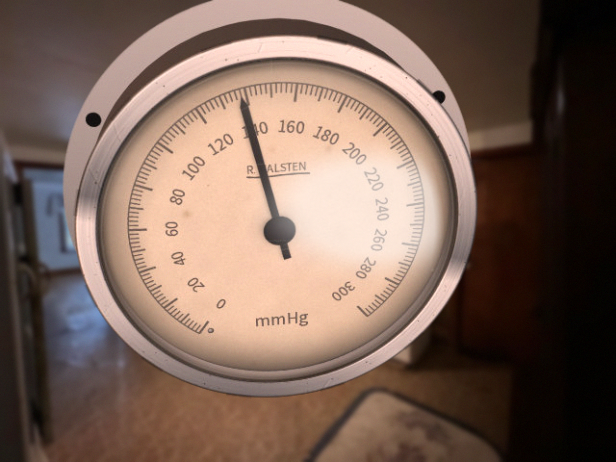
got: 138 mmHg
